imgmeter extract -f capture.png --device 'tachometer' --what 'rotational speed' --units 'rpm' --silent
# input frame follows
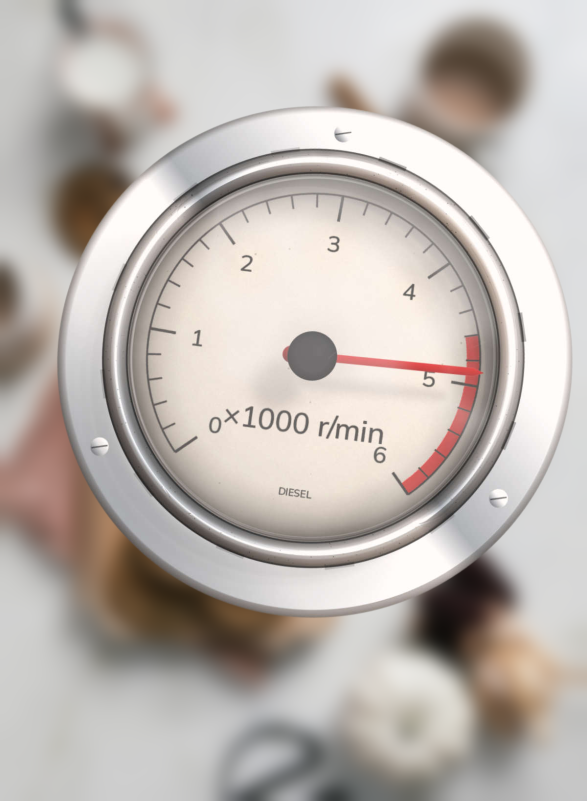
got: 4900 rpm
